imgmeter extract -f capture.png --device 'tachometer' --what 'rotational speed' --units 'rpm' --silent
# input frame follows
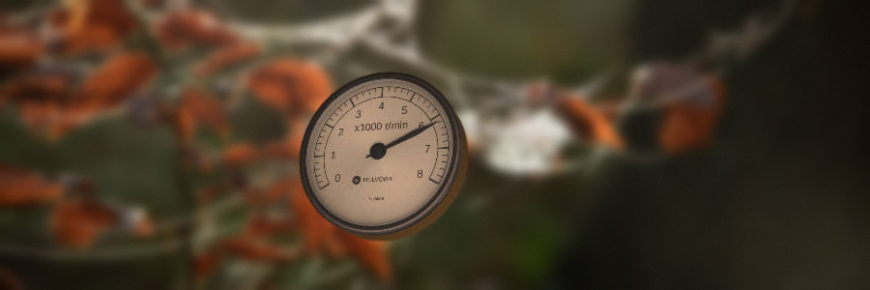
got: 6200 rpm
